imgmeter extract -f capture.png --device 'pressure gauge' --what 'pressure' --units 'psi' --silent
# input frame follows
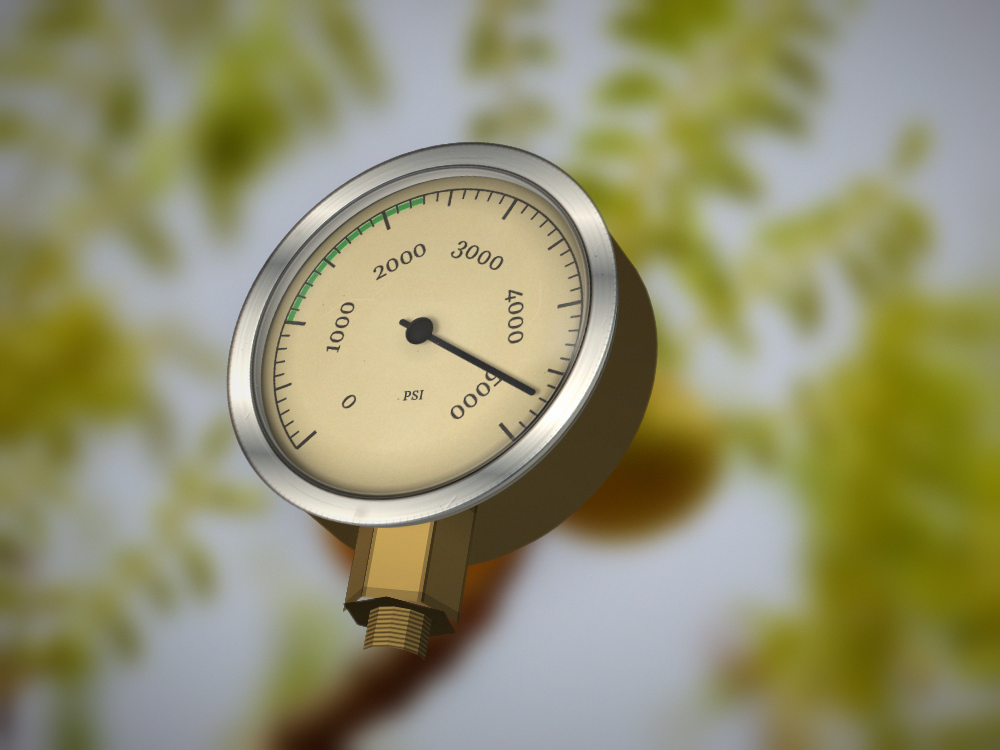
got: 4700 psi
